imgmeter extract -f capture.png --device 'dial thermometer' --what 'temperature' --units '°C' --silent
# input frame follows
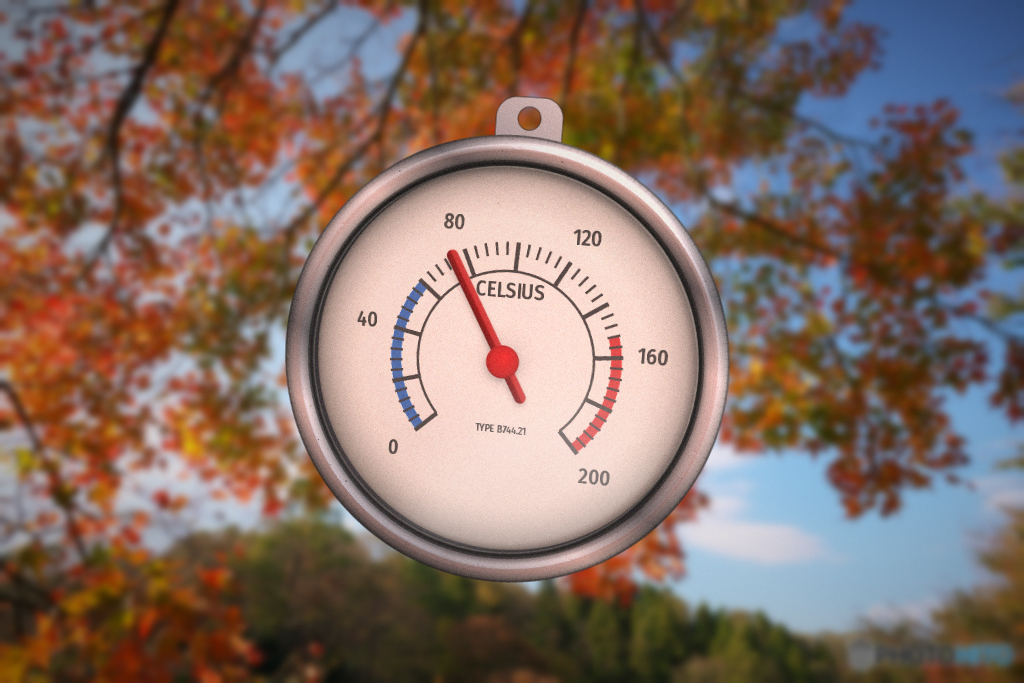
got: 76 °C
